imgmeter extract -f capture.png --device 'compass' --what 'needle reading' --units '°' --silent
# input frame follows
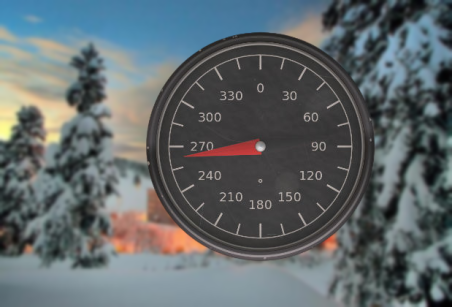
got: 262.5 °
